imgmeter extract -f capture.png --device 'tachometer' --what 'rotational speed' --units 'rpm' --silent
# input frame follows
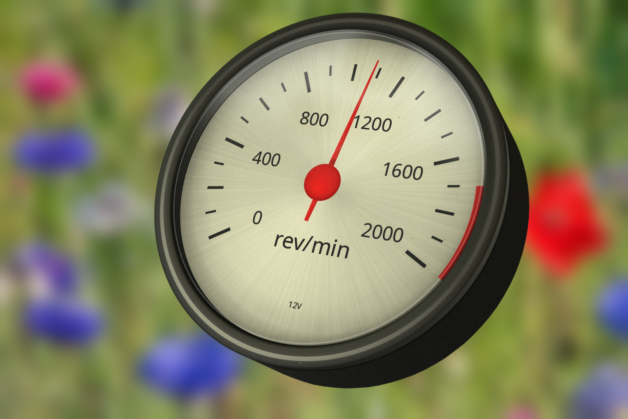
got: 1100 rpm
